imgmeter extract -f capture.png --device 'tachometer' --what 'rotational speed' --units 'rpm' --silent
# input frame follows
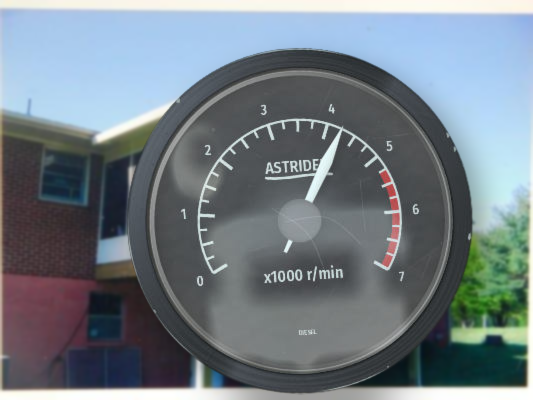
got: 4250 rpm
